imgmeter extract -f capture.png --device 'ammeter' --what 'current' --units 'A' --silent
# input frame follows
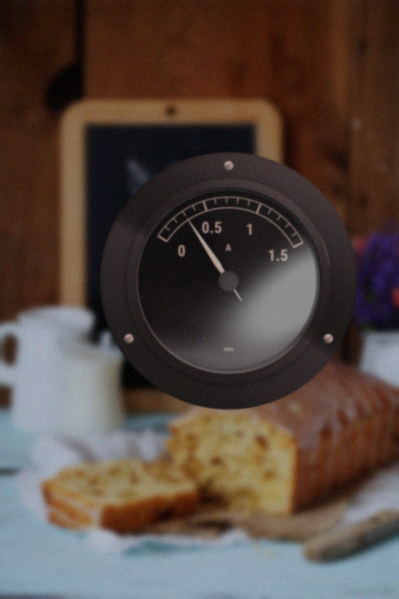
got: 0.3 A
